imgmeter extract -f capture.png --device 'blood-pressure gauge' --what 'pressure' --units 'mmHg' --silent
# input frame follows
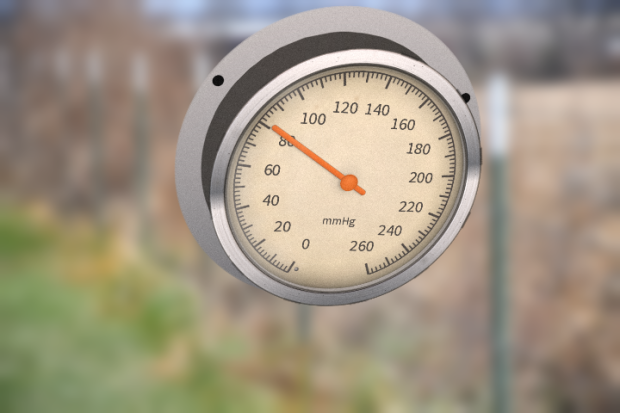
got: 82 mmHg
